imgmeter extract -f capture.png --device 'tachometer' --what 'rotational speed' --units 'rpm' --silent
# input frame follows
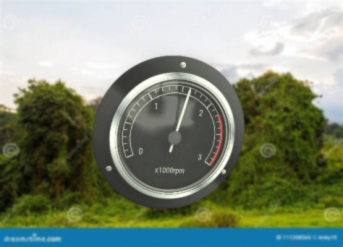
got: 1600 rpm
